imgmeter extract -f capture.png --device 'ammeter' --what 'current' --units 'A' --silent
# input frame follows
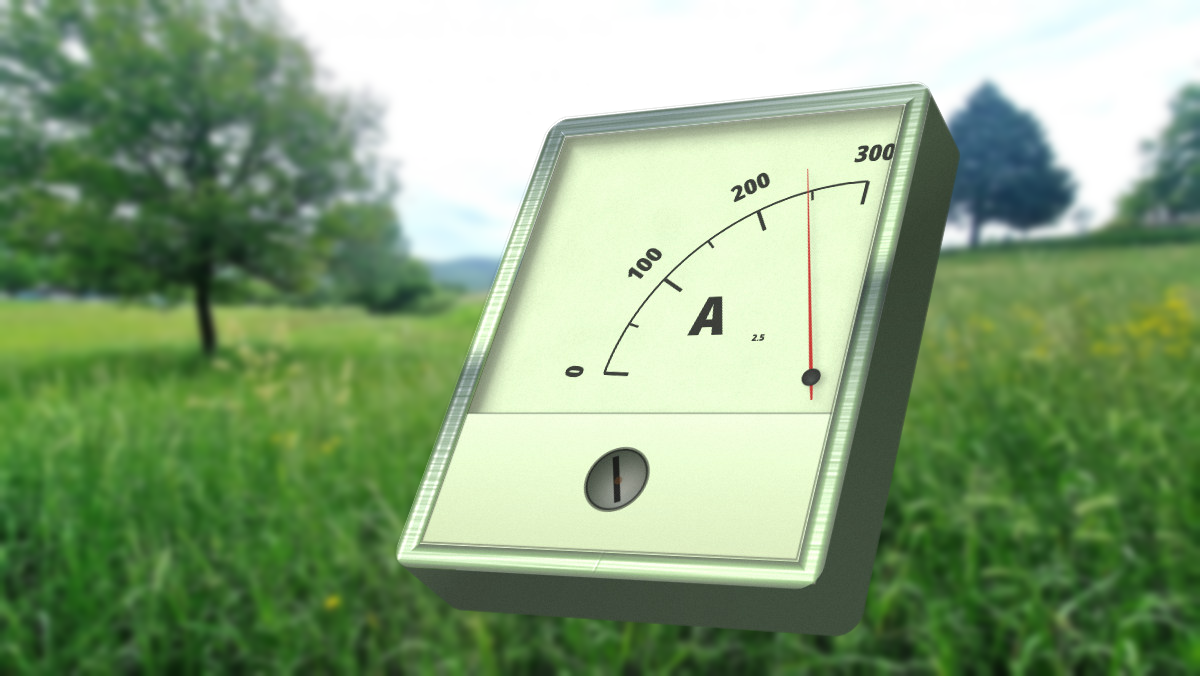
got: 250 A
